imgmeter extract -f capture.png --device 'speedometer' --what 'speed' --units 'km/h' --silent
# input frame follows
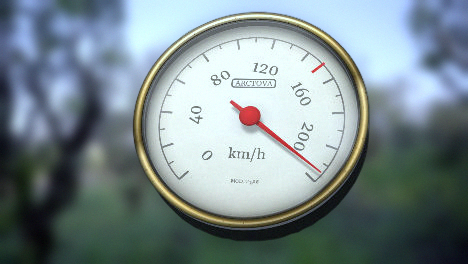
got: 215 km/h
